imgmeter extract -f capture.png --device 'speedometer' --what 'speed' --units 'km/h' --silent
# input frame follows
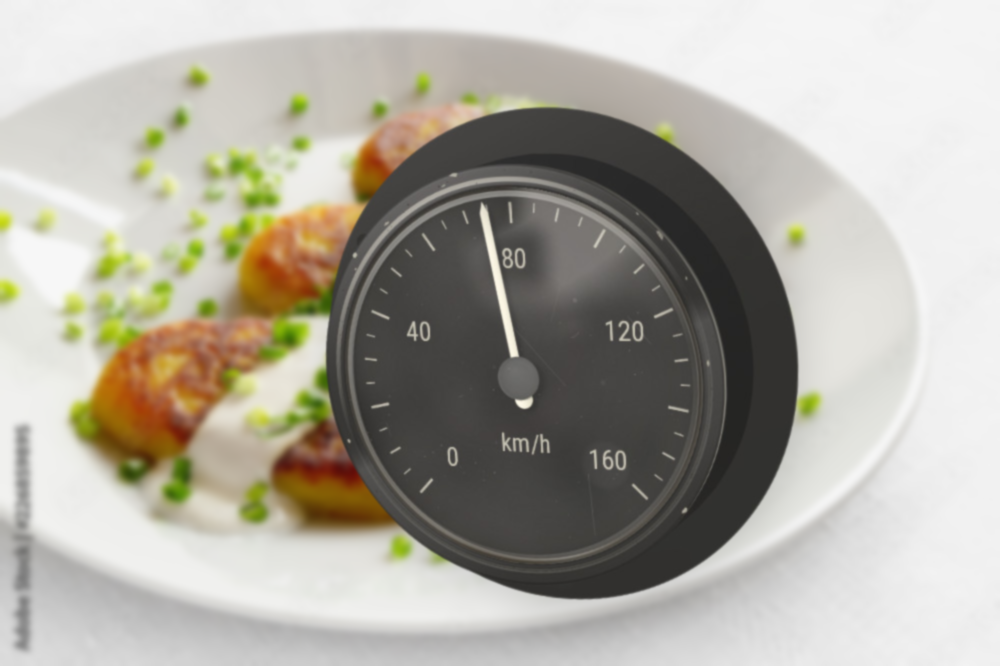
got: 75 km/h
